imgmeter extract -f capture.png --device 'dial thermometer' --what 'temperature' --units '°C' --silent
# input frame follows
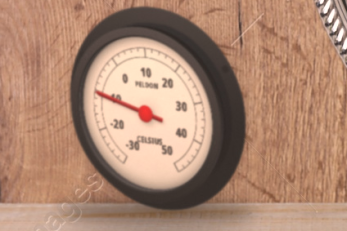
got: -10 °C
